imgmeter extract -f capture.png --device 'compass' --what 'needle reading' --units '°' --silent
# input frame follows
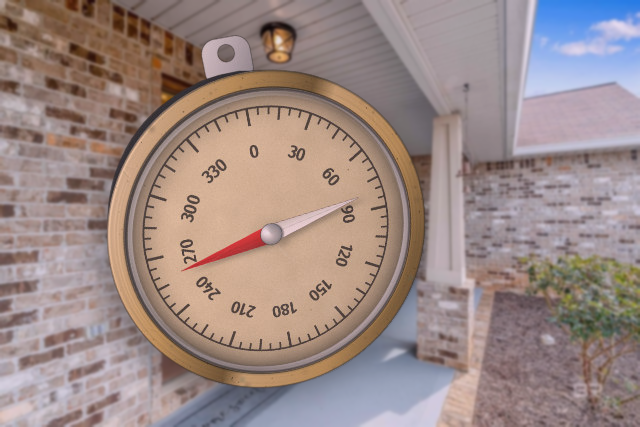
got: 260 °
